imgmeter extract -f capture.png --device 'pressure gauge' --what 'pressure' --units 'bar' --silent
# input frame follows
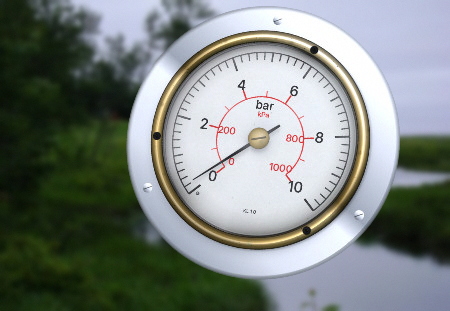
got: 0.2 bar
